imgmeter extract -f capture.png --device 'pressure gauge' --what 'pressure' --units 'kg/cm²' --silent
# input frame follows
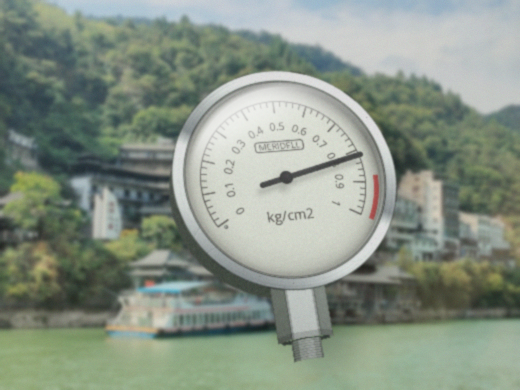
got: 0.82 kg/cm²
